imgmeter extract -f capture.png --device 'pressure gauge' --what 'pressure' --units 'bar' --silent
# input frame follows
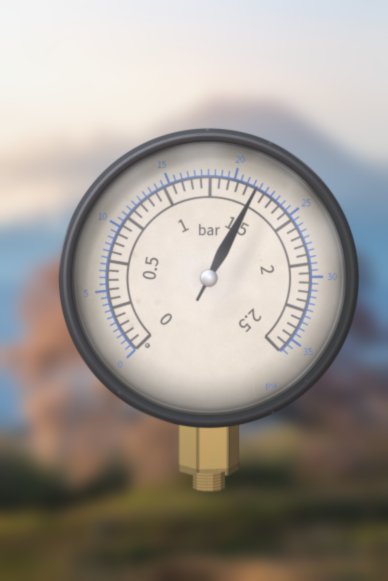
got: 1.5 bar
